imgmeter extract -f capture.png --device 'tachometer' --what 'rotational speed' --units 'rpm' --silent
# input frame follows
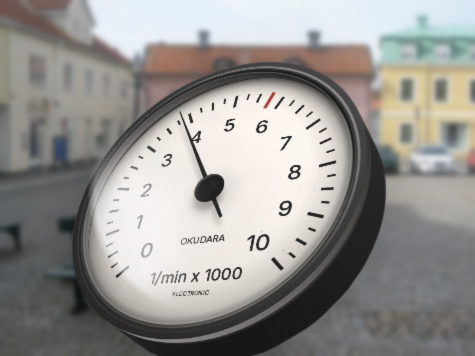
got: 3875 rpm
